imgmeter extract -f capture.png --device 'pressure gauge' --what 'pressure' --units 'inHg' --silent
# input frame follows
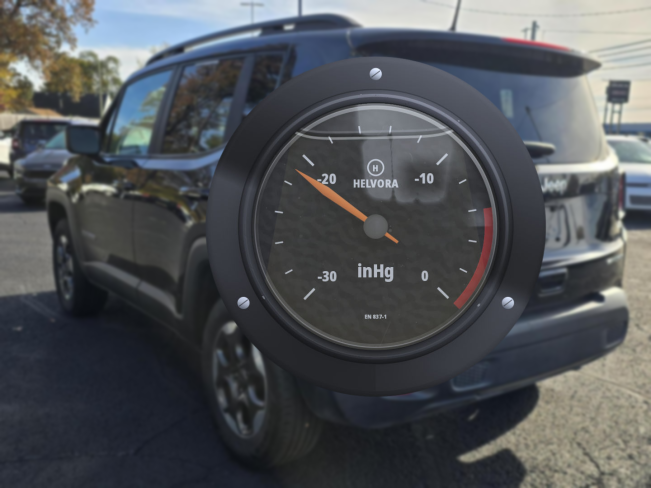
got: -21 inHg
